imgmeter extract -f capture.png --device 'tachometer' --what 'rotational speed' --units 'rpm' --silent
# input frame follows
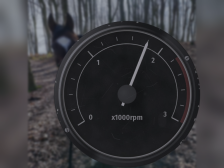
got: 1800 rpm
